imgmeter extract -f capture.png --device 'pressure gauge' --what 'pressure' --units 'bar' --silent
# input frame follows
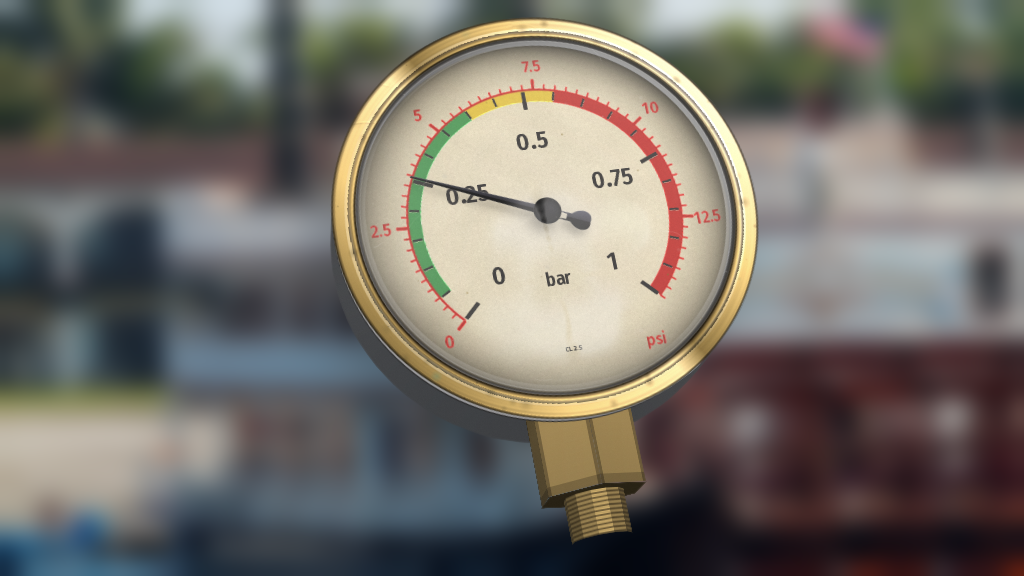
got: 0.25 bar
